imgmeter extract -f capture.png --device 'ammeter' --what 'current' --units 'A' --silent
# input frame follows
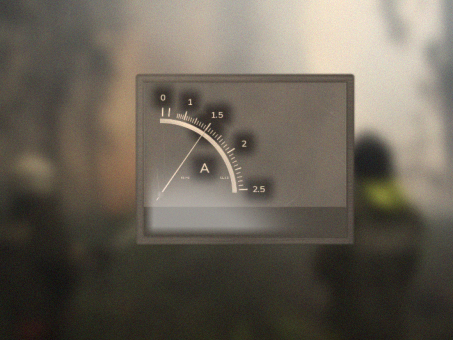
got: 1.5 A
